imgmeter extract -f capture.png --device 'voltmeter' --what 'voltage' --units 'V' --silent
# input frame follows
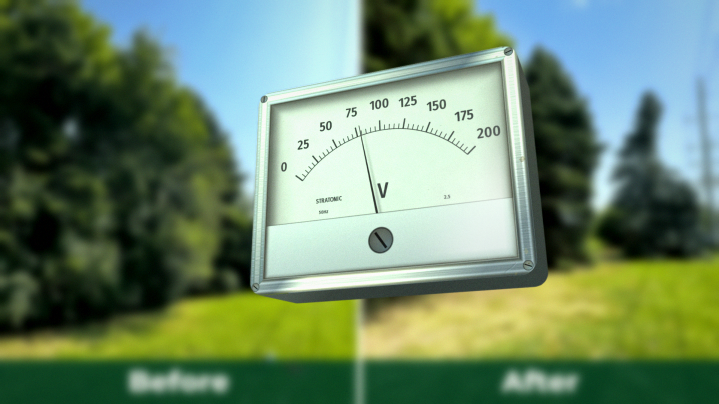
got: 80 V
